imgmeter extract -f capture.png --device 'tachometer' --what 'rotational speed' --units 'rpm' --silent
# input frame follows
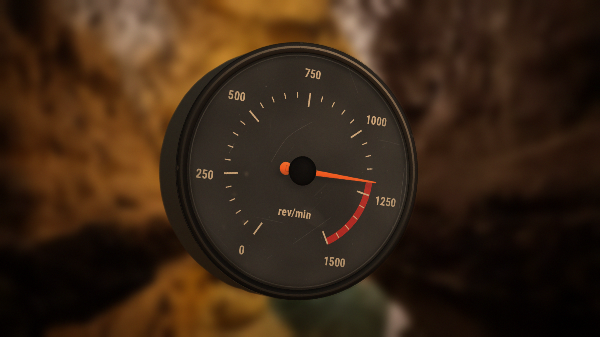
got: 1200 rpm
